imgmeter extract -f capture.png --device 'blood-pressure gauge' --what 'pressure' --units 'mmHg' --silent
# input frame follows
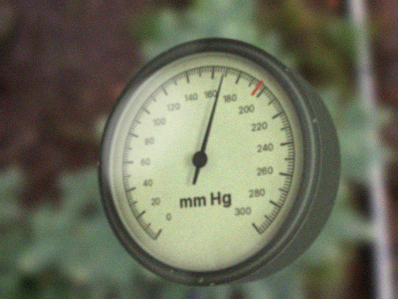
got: 170 mmHg
